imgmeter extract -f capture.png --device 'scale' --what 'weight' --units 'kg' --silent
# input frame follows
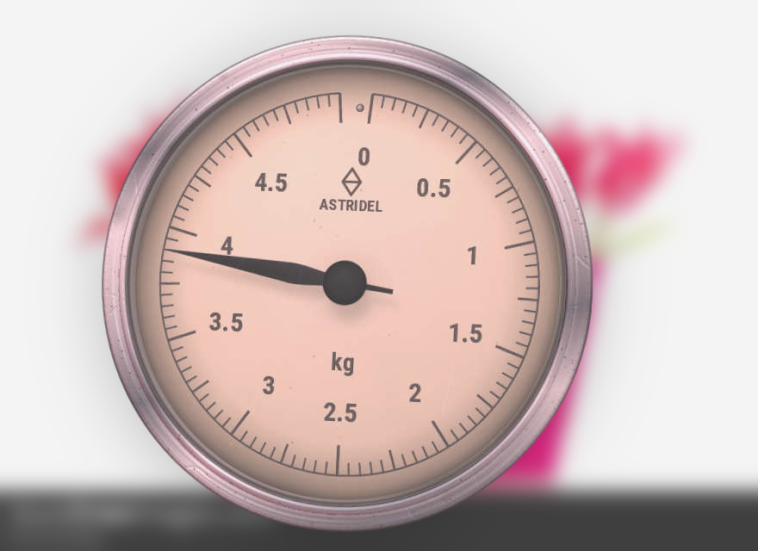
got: 3.9 kg
